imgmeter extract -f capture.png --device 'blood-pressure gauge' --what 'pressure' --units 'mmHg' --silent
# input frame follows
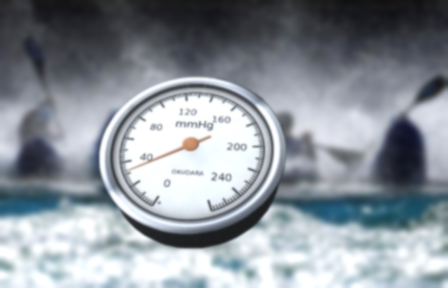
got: 30 mmHg
